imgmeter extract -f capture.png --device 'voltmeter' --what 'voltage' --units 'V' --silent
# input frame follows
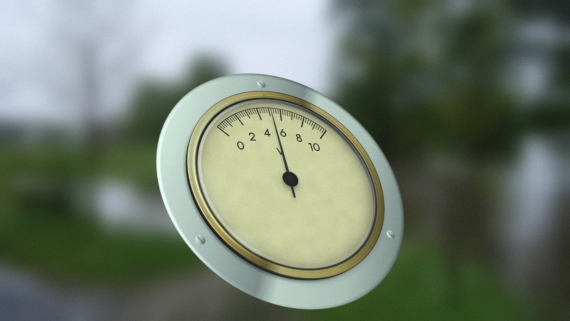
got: 5 V
